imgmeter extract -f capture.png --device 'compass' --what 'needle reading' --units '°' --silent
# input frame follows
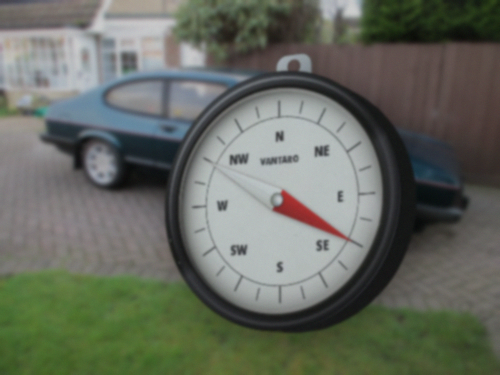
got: 120 °
